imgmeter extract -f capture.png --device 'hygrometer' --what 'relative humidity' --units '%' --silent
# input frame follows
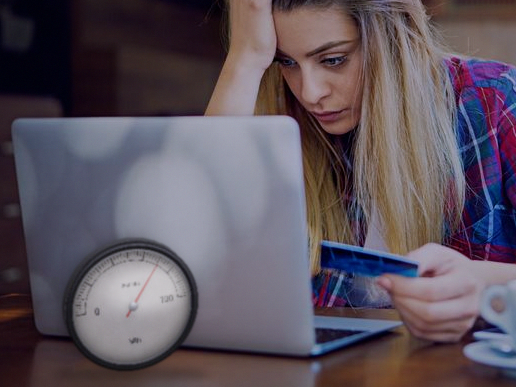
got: 70 %
